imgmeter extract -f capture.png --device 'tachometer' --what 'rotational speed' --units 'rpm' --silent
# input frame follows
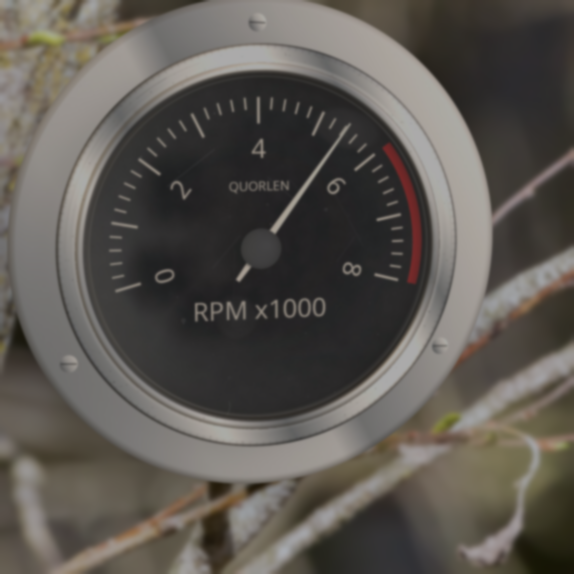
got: 5400 rpm
